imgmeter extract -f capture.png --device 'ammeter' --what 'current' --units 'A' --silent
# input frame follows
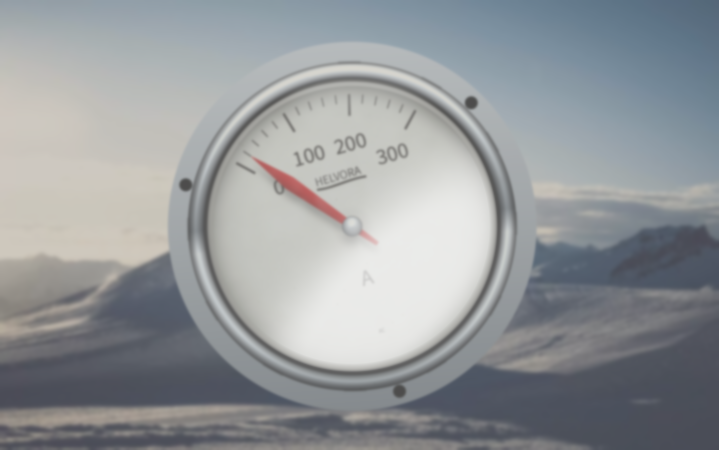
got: 20 A
